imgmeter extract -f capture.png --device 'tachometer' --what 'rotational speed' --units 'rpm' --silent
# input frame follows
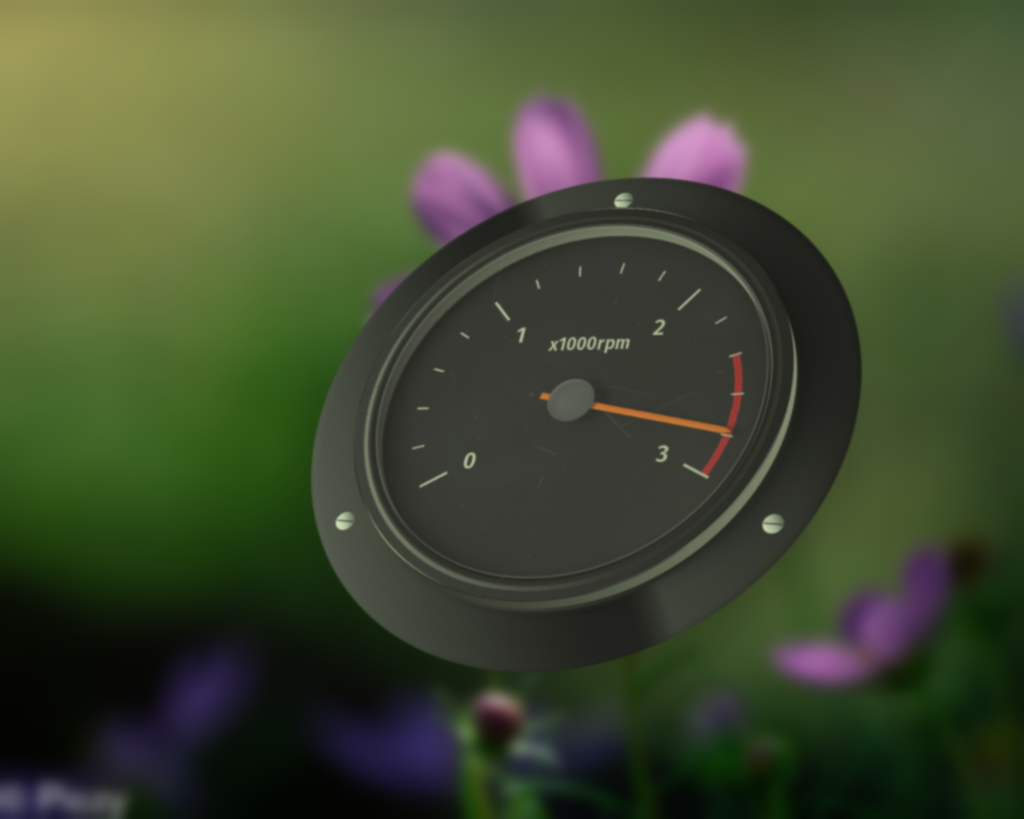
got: 2800 rpm
